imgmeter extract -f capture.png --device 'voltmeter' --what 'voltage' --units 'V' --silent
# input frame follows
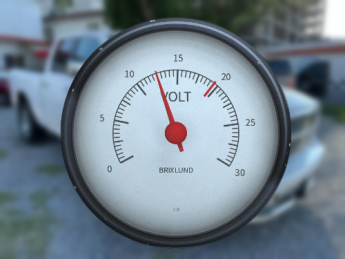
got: 12.5 V
